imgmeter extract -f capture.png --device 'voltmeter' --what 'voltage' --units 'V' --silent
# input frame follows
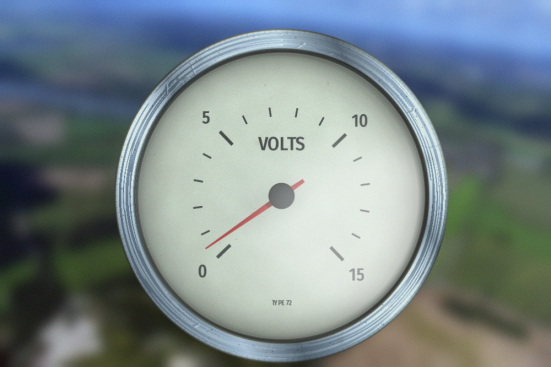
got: 0.5 V
